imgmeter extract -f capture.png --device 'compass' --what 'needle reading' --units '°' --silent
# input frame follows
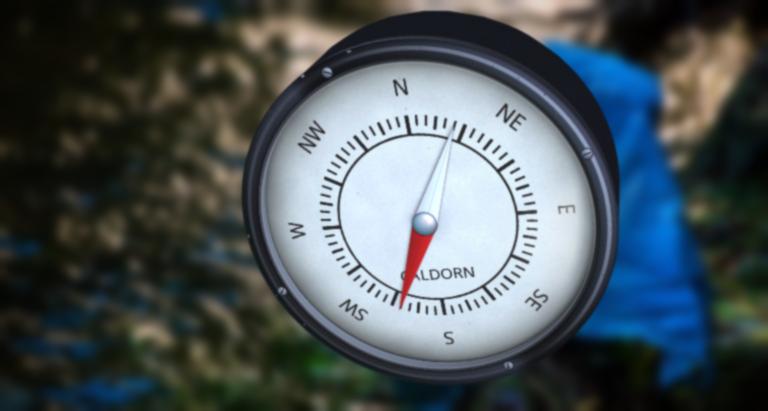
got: 205 °
